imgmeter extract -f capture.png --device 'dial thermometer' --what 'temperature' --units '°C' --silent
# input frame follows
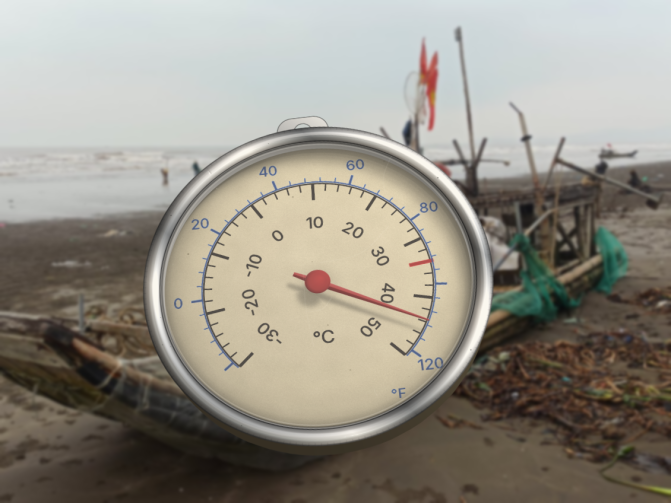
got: 44 °C
